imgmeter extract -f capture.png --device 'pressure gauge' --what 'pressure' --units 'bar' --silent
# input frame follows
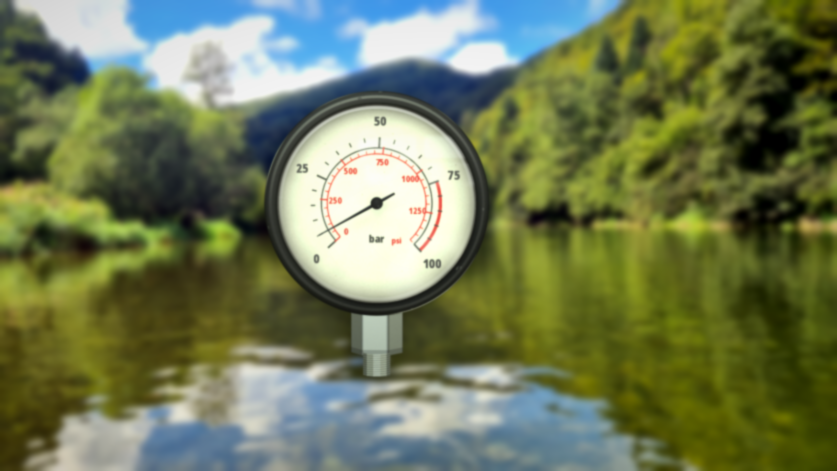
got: 5 bar
